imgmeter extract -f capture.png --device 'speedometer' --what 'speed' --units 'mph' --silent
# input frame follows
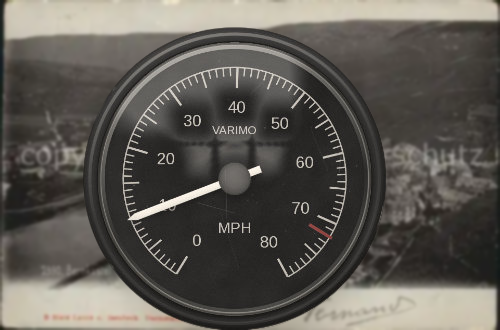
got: 10 mph
